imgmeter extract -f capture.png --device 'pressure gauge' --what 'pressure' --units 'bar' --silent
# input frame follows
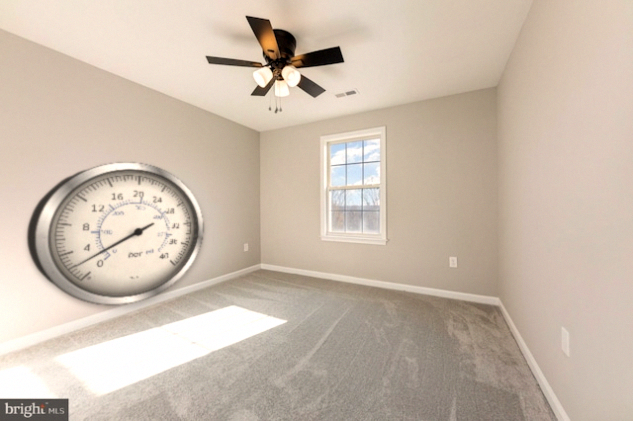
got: 2 bar
